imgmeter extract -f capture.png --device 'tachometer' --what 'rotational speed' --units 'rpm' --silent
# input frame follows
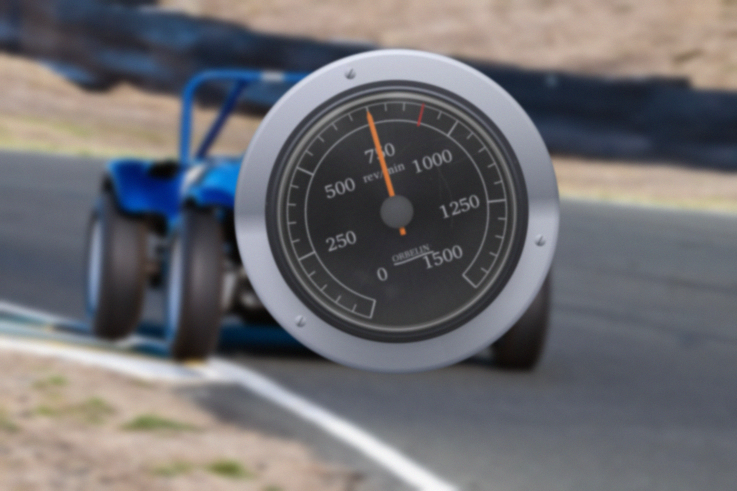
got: 750 rpm
